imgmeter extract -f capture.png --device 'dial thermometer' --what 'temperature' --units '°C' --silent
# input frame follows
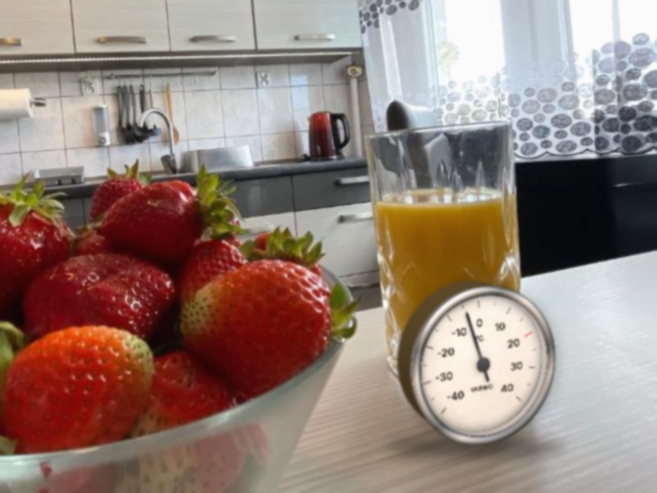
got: -5 °C
